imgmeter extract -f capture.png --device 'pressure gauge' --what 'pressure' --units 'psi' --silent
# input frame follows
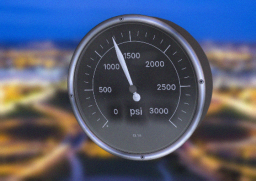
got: 1300 psi
